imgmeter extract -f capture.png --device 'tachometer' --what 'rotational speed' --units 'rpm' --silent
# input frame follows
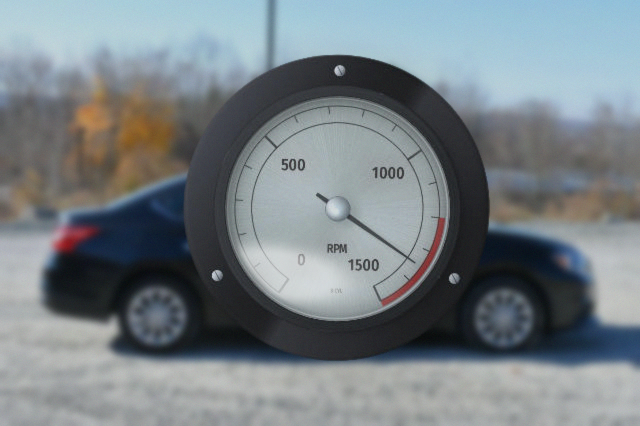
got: 1350 rpm
